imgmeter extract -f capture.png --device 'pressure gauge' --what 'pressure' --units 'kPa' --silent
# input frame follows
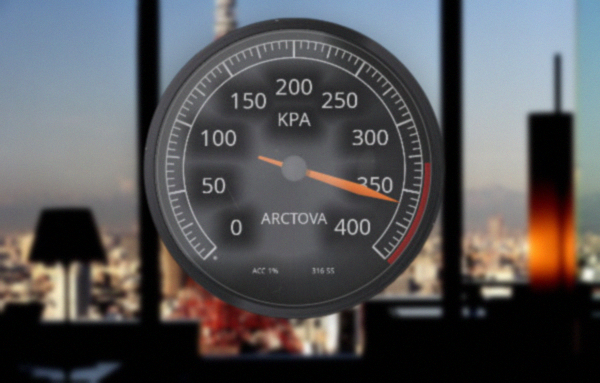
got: 360 kPa
